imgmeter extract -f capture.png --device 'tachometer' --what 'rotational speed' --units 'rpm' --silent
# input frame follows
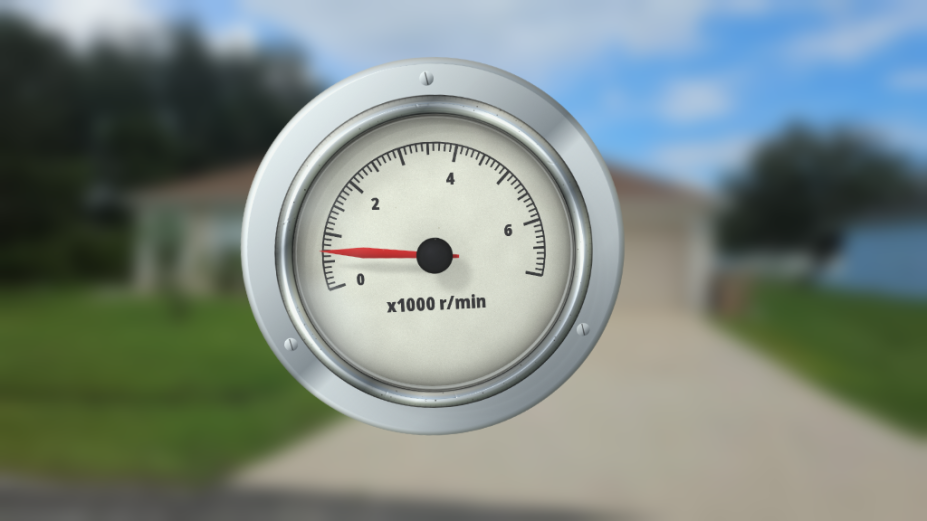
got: 700 rpm
